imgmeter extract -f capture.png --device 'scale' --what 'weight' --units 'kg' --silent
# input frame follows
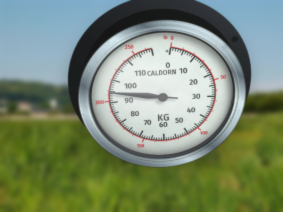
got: 95 kg
